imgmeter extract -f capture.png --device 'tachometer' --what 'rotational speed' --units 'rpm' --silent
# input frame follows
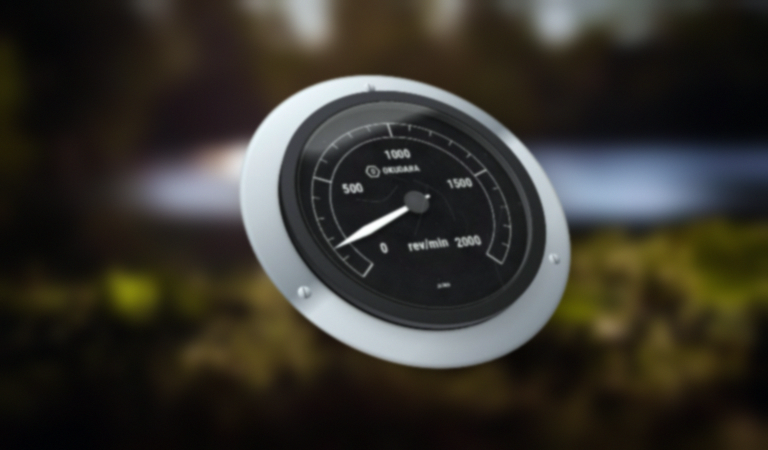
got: 150 rpm
